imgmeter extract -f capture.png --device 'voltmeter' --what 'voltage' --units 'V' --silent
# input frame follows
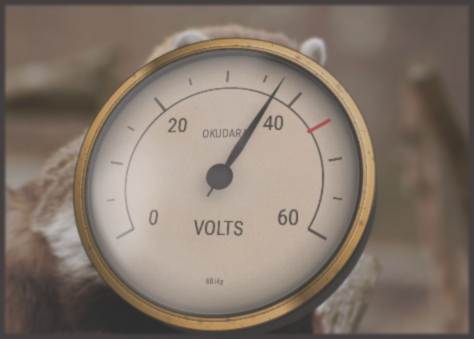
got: 37.5 V
